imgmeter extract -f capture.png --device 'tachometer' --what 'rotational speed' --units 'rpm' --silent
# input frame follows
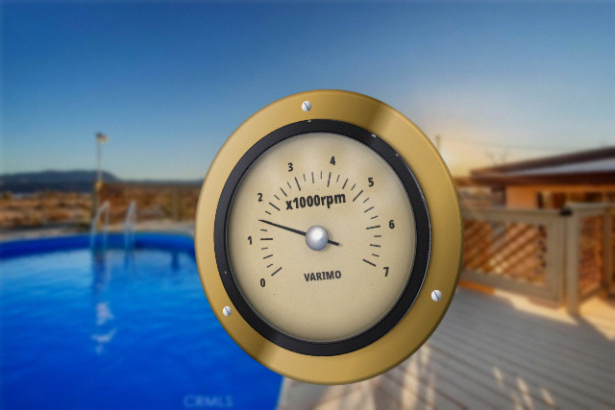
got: 1500 rpm
